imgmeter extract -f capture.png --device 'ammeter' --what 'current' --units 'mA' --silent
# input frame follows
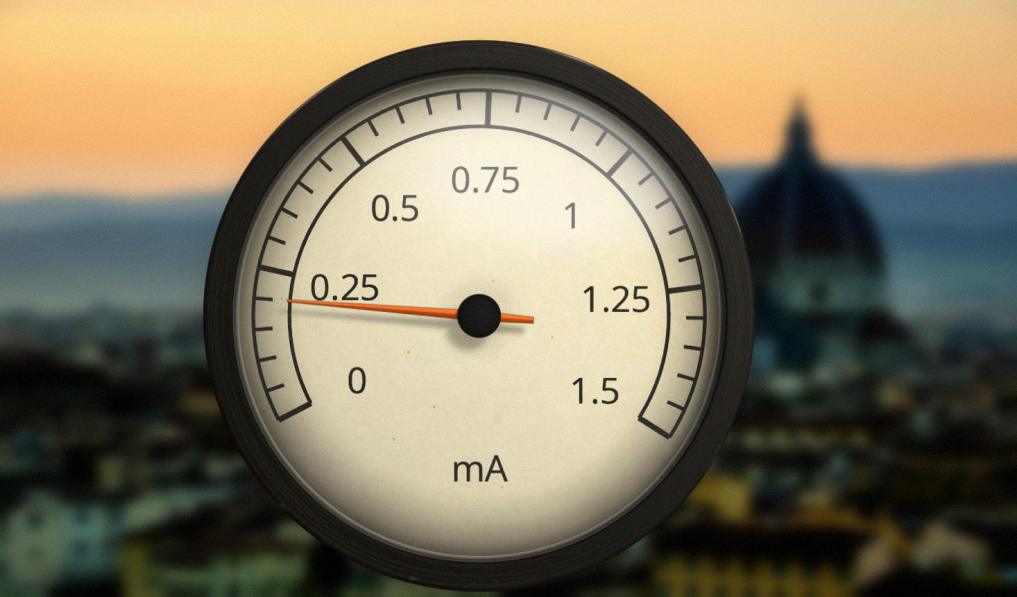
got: 0.2 mA
